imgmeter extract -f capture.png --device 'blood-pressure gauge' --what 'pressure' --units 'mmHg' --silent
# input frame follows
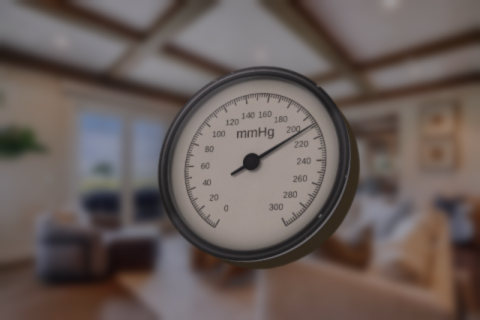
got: 210 mmHg
